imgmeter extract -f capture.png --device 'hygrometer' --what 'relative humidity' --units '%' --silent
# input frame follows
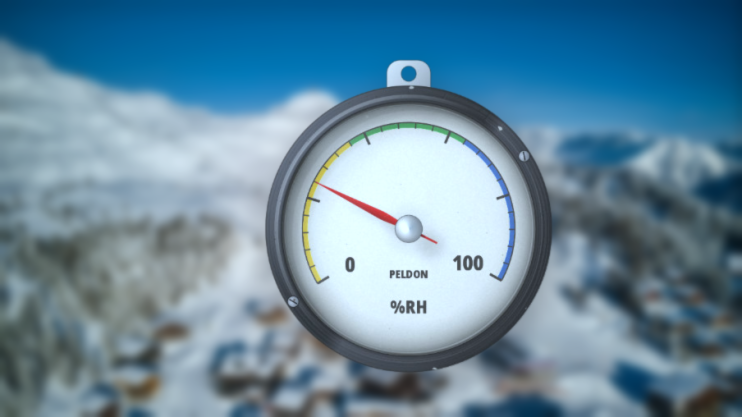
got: 24 %
